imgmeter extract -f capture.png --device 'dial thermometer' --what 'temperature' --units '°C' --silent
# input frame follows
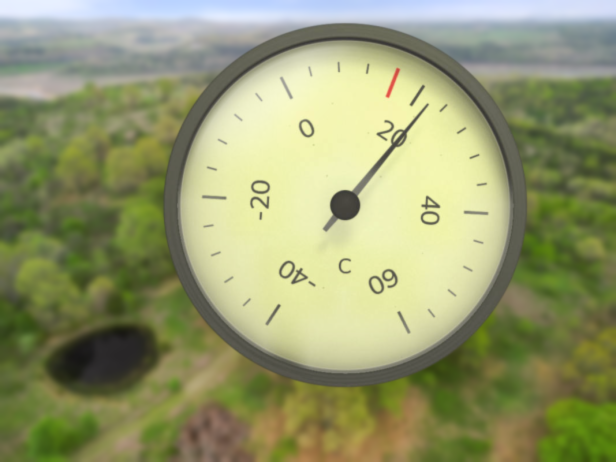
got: 22 °C
